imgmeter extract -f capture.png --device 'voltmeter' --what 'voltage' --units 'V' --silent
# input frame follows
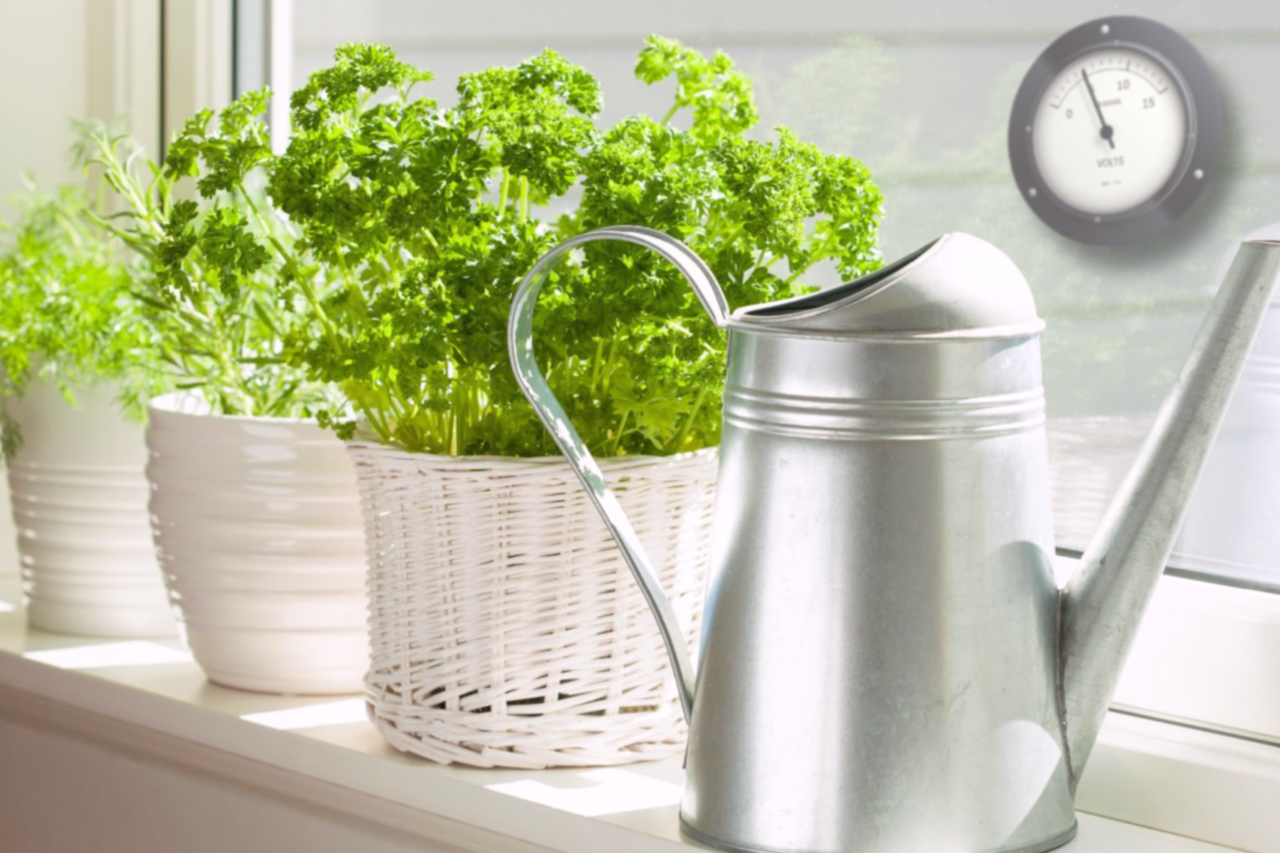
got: 5 V
